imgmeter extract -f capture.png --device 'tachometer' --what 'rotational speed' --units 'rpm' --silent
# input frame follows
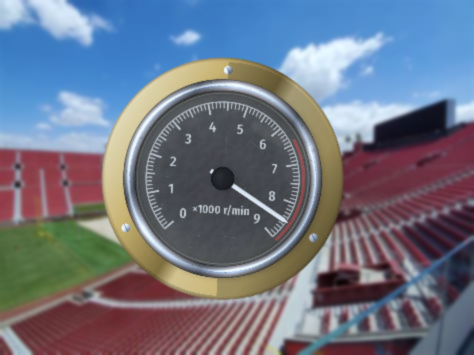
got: 8500 rpm
